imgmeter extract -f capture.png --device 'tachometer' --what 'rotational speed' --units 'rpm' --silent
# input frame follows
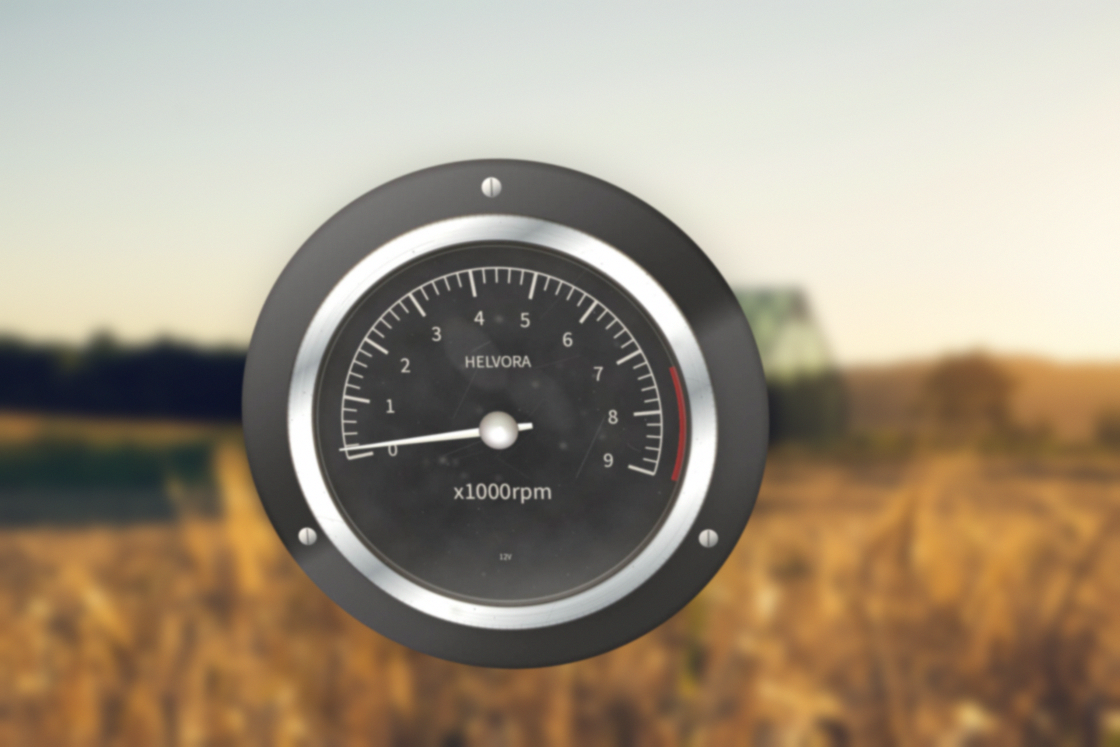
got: 200 rpm
